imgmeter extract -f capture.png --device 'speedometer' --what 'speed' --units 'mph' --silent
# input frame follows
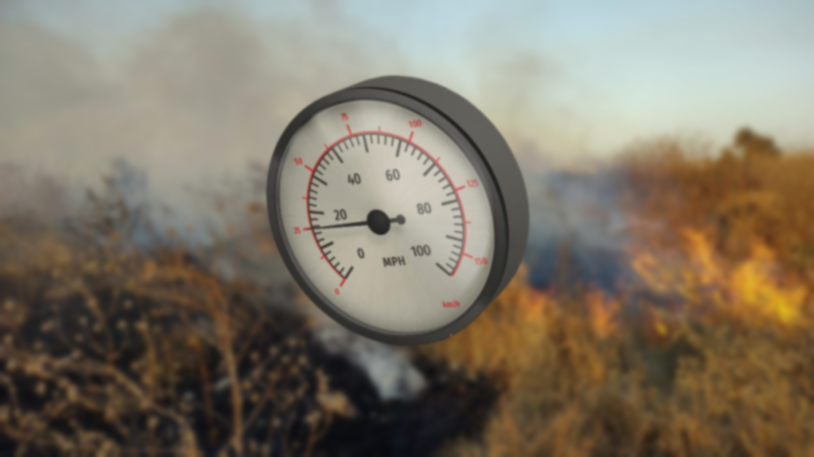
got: 16 mph
